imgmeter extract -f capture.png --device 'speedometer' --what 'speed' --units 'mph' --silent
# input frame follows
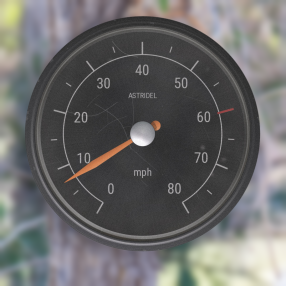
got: 7.5 mph
